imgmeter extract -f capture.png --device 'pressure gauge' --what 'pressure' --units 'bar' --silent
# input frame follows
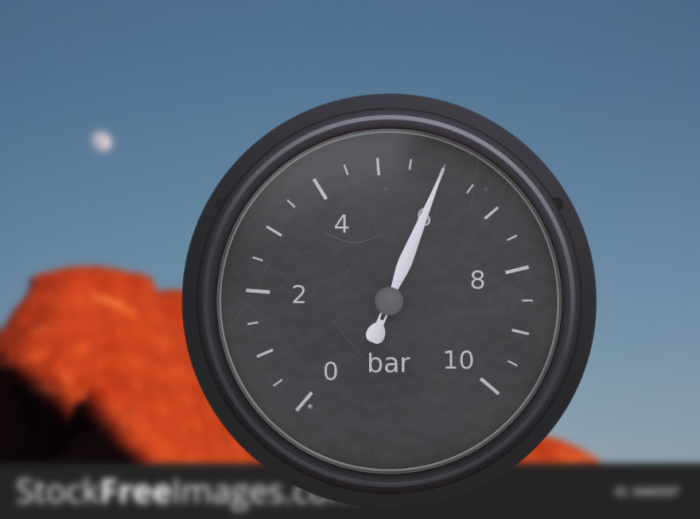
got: 6 bar
